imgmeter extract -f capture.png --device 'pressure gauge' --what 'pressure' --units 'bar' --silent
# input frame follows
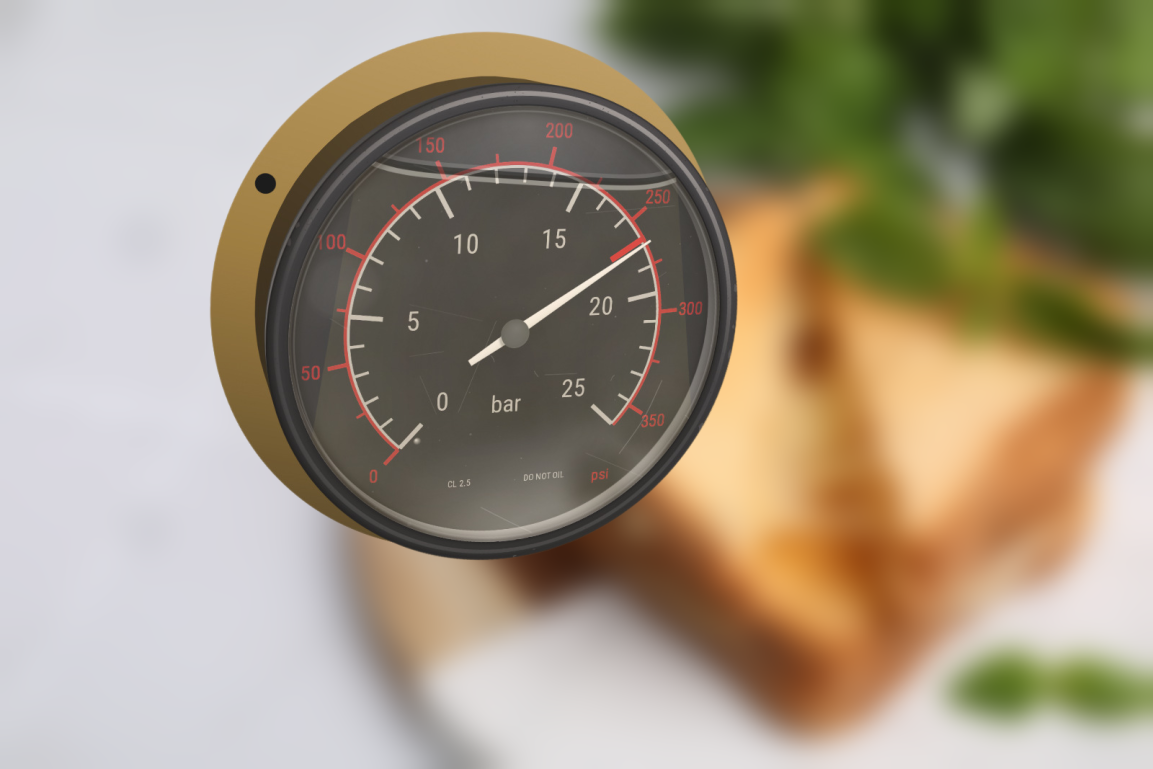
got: 18 bar
